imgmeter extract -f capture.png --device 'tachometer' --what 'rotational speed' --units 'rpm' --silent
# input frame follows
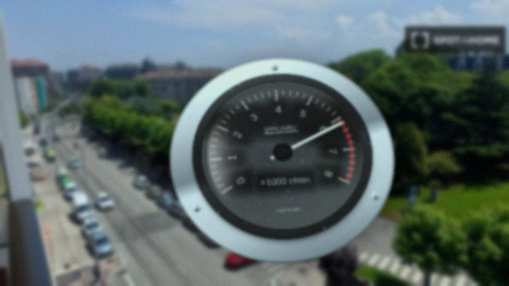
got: 6200 rpm
